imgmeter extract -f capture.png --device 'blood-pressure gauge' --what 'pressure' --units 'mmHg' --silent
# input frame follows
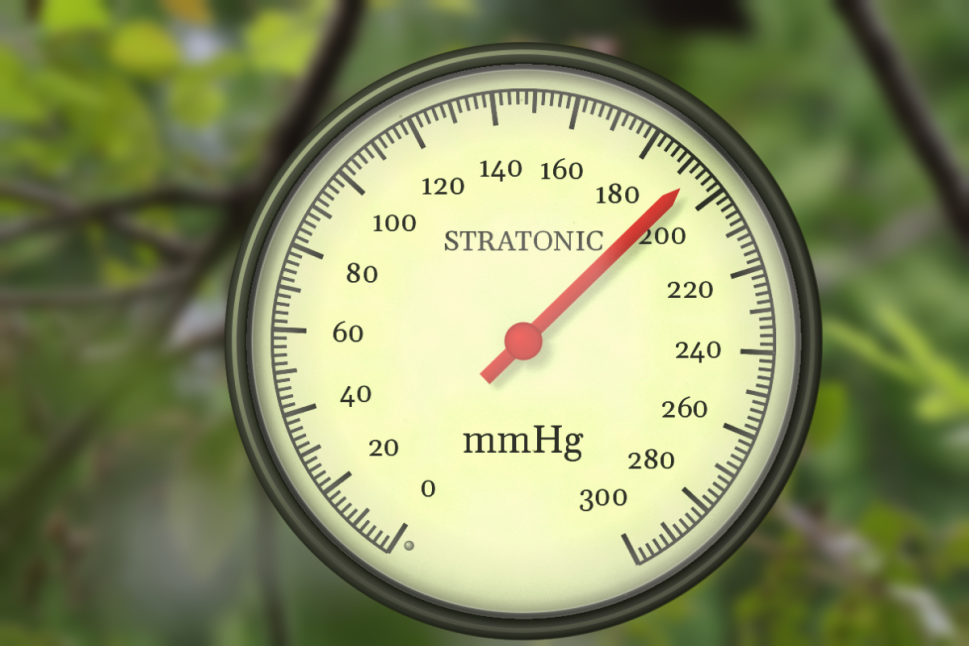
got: 193 mmHg
